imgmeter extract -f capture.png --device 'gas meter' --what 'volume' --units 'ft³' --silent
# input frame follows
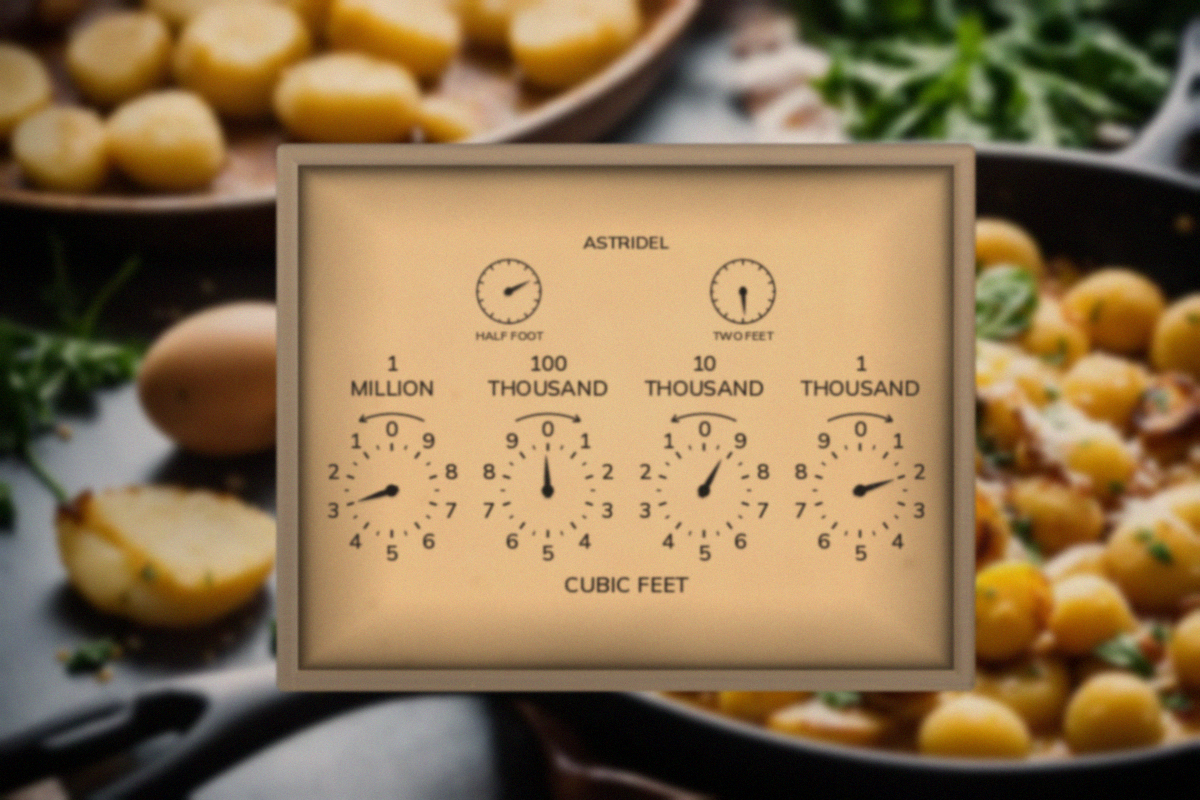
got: 299200 ft³
